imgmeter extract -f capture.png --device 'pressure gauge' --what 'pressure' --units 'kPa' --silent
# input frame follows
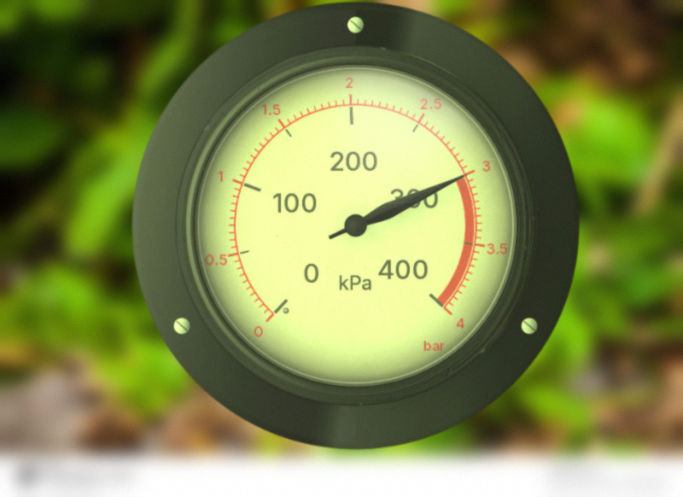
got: 300 kPa
